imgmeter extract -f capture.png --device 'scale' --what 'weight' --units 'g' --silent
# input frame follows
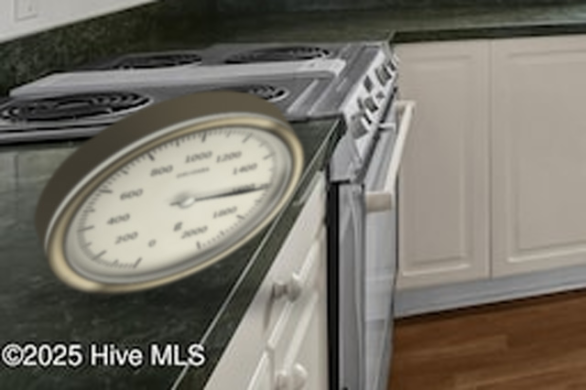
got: 1600 g
